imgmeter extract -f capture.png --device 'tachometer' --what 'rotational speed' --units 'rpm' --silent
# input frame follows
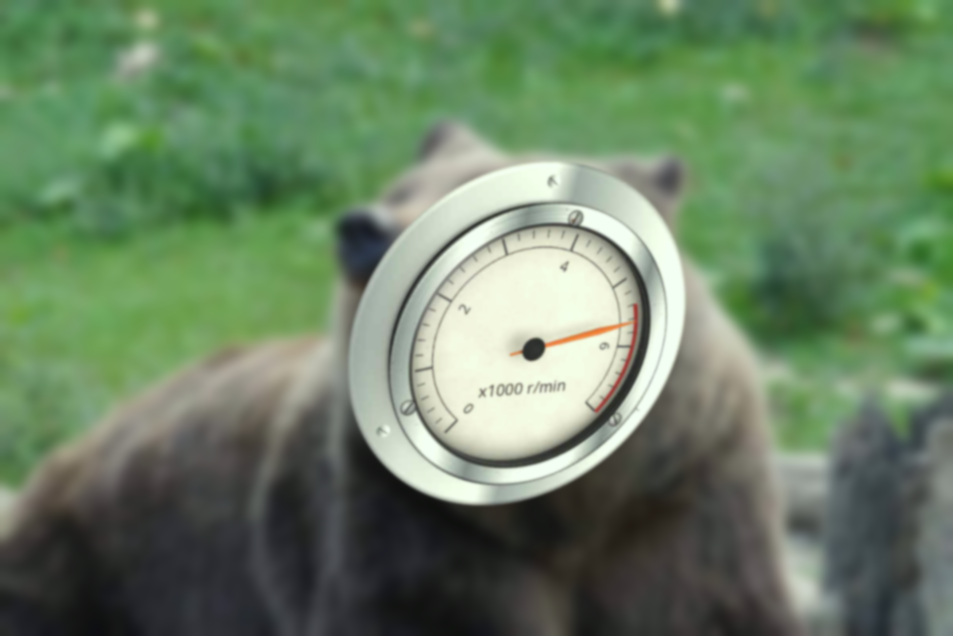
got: 5600 rpm
